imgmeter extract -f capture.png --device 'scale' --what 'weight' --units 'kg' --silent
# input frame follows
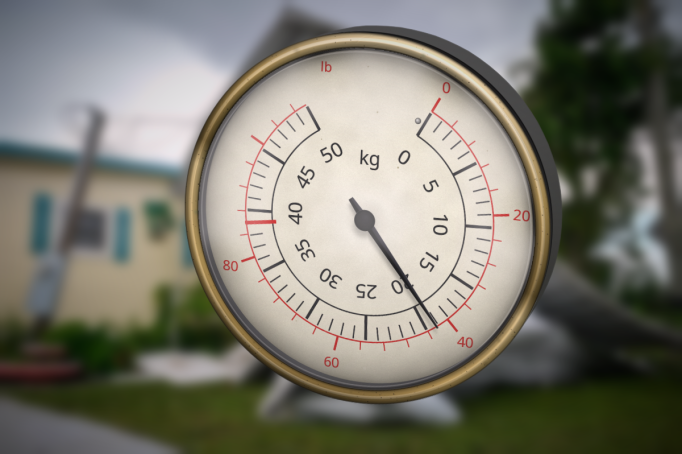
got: 19 kg
